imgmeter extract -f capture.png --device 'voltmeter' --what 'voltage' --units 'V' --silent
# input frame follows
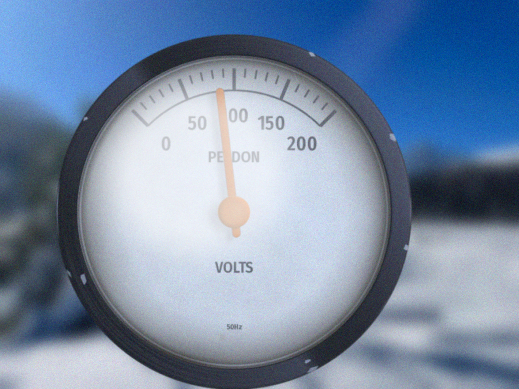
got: 85 V
